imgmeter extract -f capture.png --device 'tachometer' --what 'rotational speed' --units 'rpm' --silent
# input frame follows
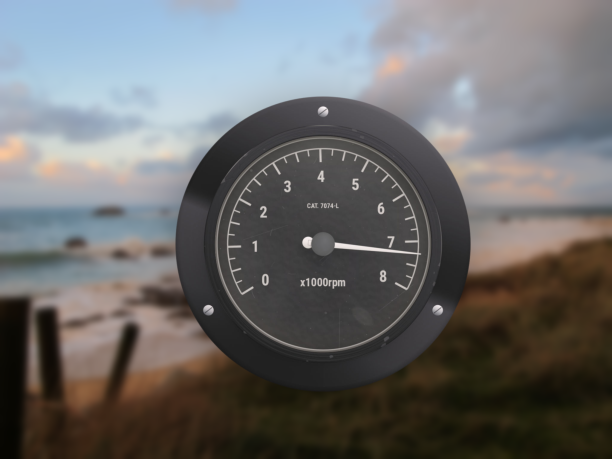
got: 7250 rpm
